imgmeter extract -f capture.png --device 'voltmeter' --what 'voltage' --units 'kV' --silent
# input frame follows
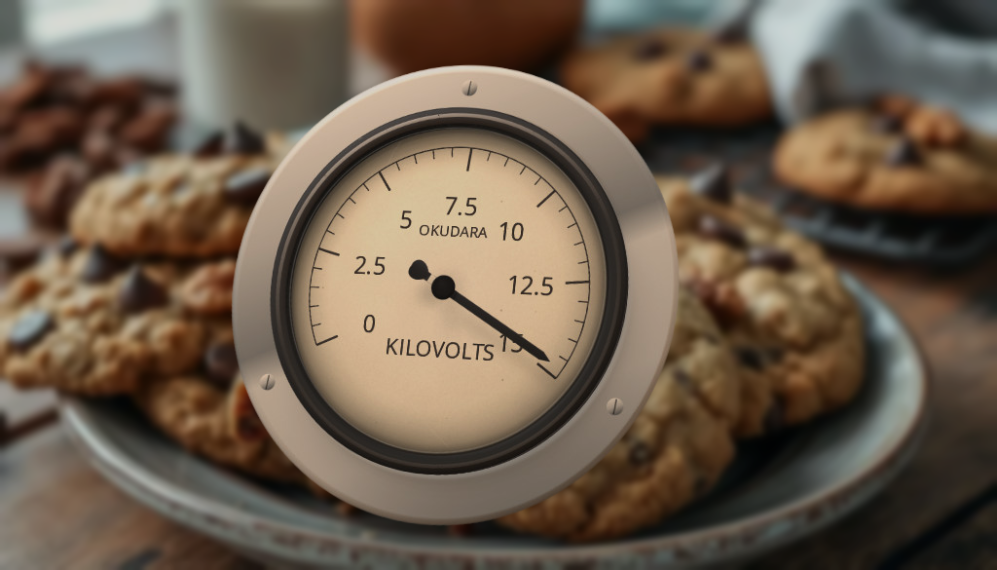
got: 14.75 kV
